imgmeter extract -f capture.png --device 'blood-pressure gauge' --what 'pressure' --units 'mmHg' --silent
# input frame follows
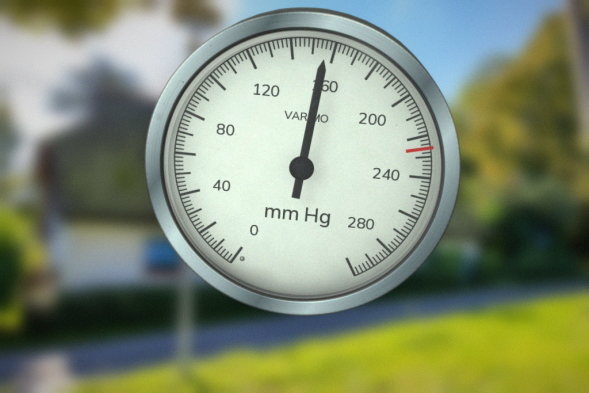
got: 156 mmHg
